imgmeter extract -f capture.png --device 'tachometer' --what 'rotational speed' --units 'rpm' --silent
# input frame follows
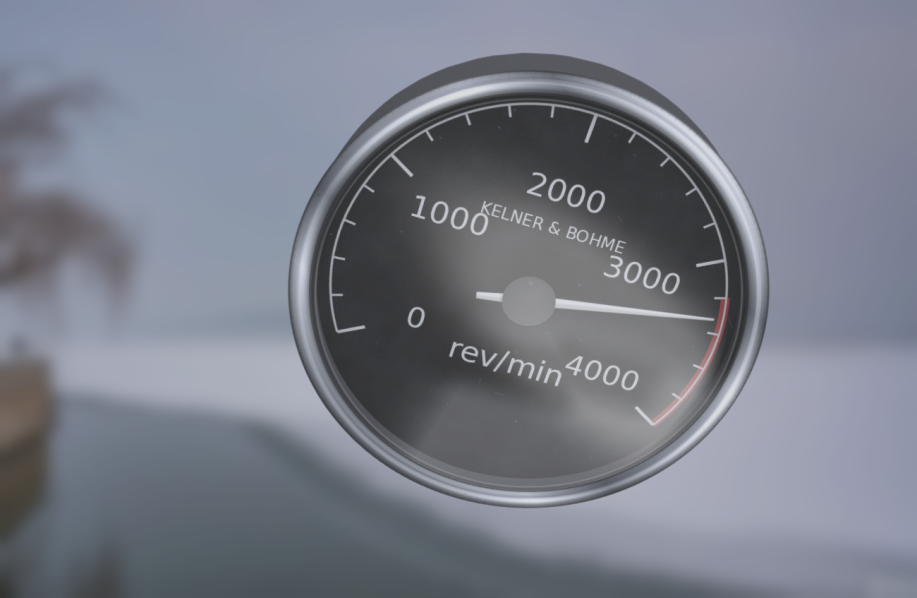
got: 3300 rpm
